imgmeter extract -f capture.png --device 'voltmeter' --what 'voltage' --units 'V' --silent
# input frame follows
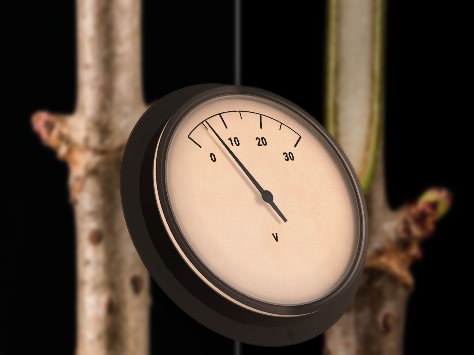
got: 5 V
